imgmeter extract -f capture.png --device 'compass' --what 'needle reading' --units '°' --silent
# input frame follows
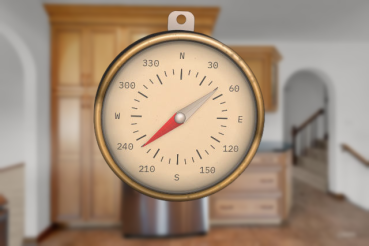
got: 230 °
